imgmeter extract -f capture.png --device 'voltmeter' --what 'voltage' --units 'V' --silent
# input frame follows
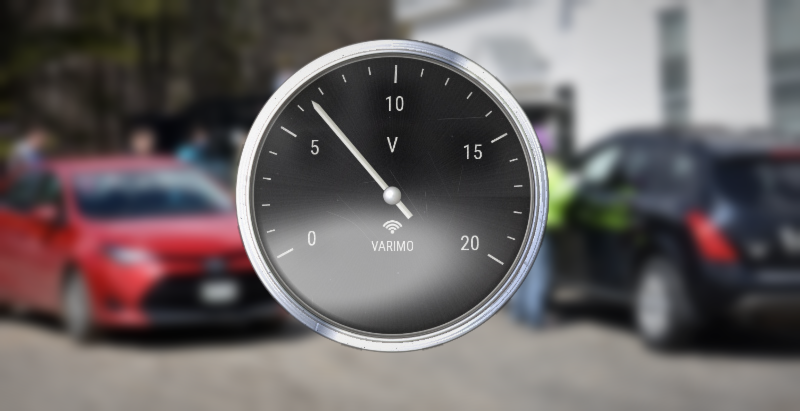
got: 6.5 V
